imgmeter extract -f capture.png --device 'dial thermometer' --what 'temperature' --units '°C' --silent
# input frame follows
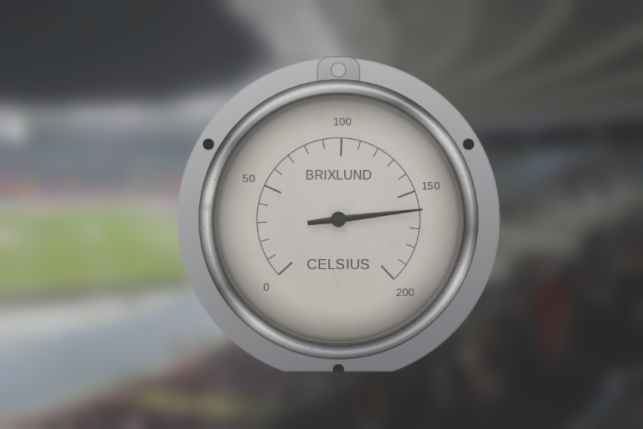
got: 160 °C
